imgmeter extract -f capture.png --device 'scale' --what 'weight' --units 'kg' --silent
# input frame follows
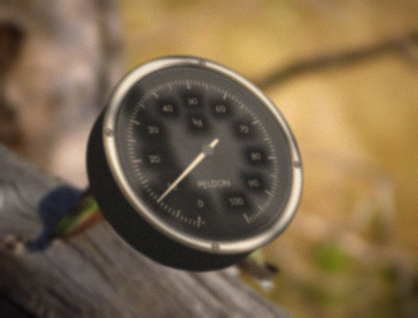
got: 10 kg
